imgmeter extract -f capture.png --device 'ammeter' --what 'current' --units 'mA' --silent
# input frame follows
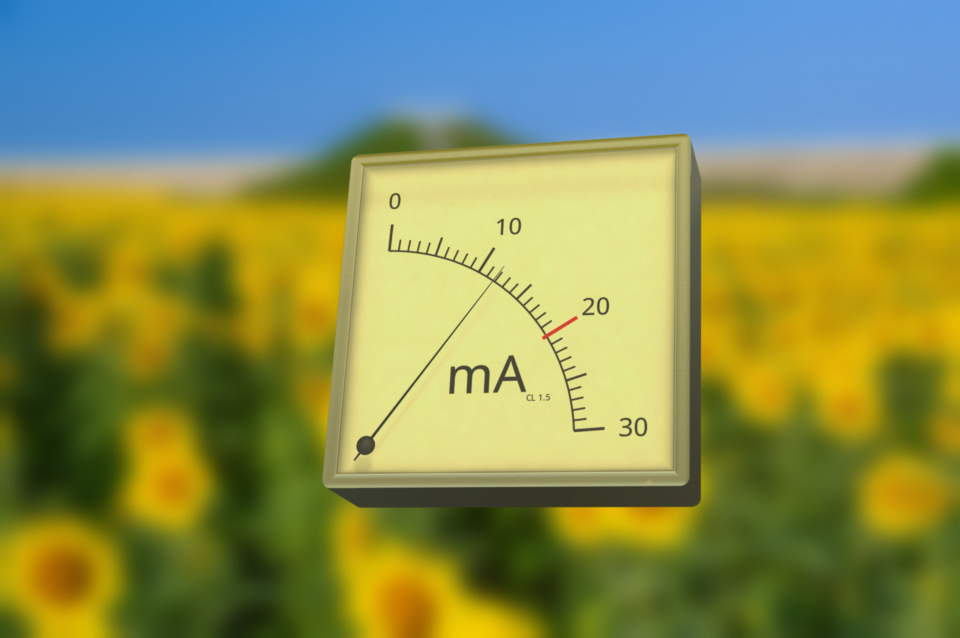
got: 12 mA
